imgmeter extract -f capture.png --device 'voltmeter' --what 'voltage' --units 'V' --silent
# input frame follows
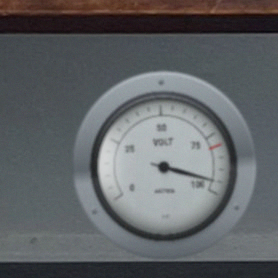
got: 95 V
